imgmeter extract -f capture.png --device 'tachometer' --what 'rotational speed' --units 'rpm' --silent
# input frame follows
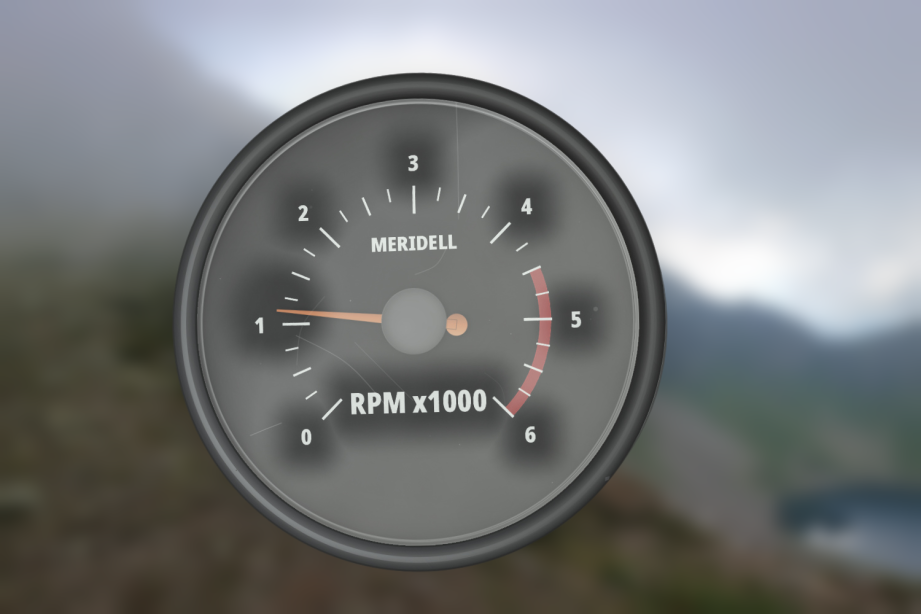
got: 1125 rpm
